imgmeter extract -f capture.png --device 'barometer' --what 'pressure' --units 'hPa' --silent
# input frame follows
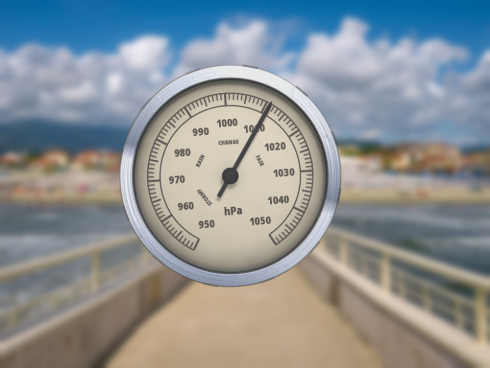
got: 1011 hPa
